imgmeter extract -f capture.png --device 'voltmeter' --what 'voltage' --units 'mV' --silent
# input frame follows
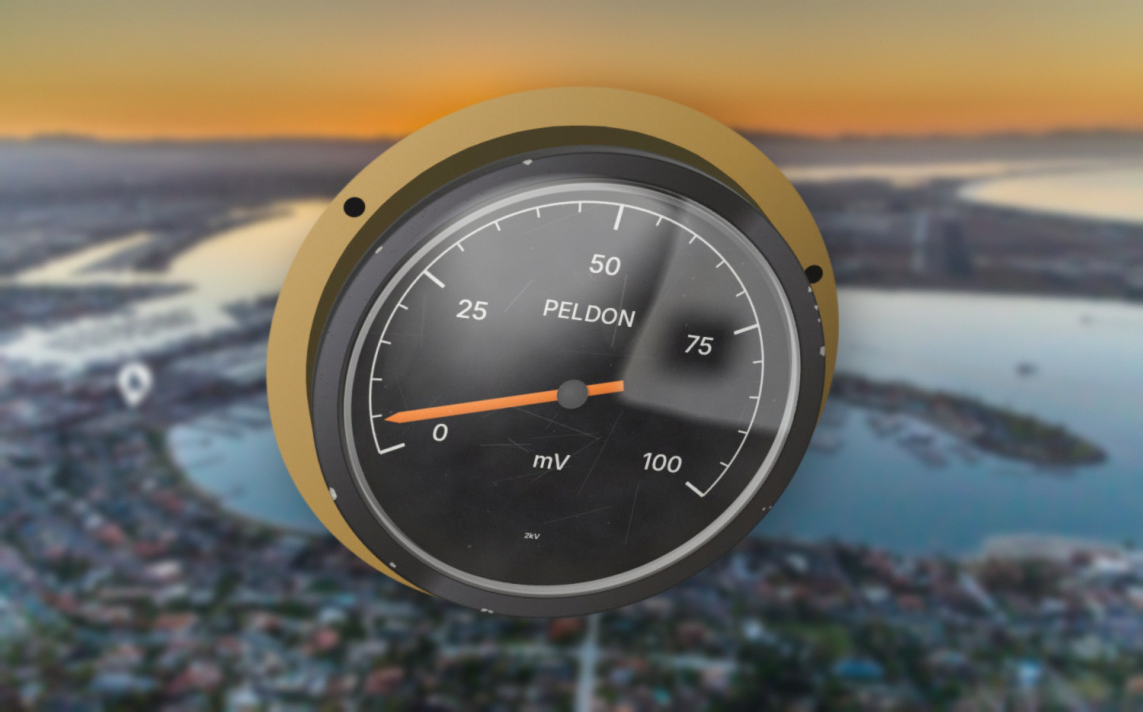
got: 5 mV
